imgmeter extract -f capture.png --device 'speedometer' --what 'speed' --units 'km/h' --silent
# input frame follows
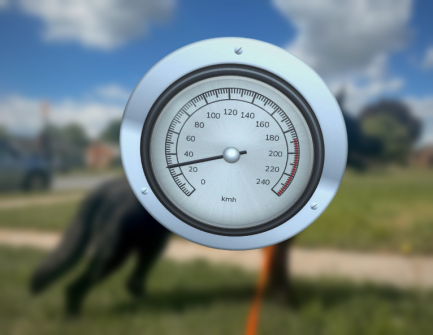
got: 30 km/h
